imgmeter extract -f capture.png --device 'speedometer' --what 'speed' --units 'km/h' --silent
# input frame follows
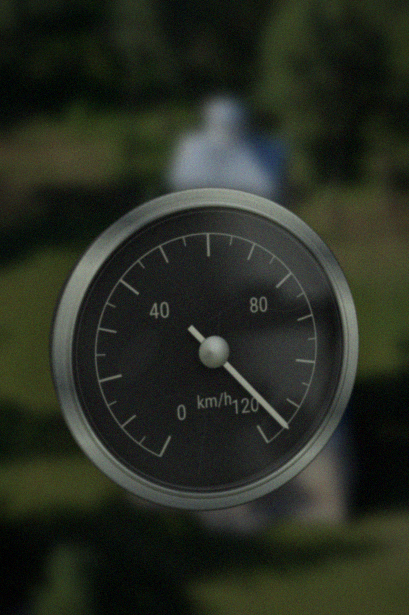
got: 115 km/h
